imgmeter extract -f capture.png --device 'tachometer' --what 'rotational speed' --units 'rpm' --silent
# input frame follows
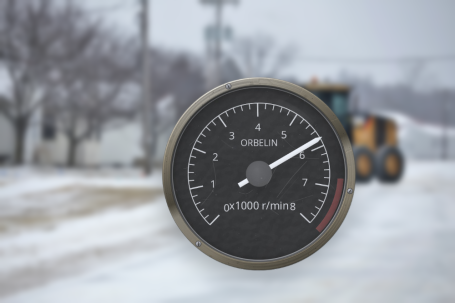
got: 5800 rpm
